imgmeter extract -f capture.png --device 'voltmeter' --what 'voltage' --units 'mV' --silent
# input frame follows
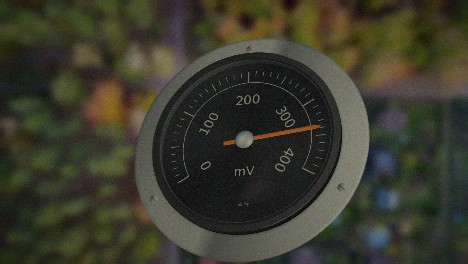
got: 340 mV
